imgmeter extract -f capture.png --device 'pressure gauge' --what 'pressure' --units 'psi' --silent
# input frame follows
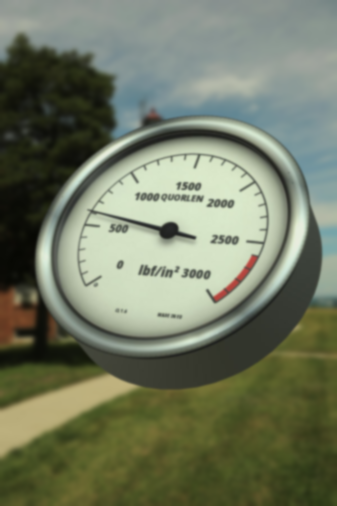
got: 600 psi
